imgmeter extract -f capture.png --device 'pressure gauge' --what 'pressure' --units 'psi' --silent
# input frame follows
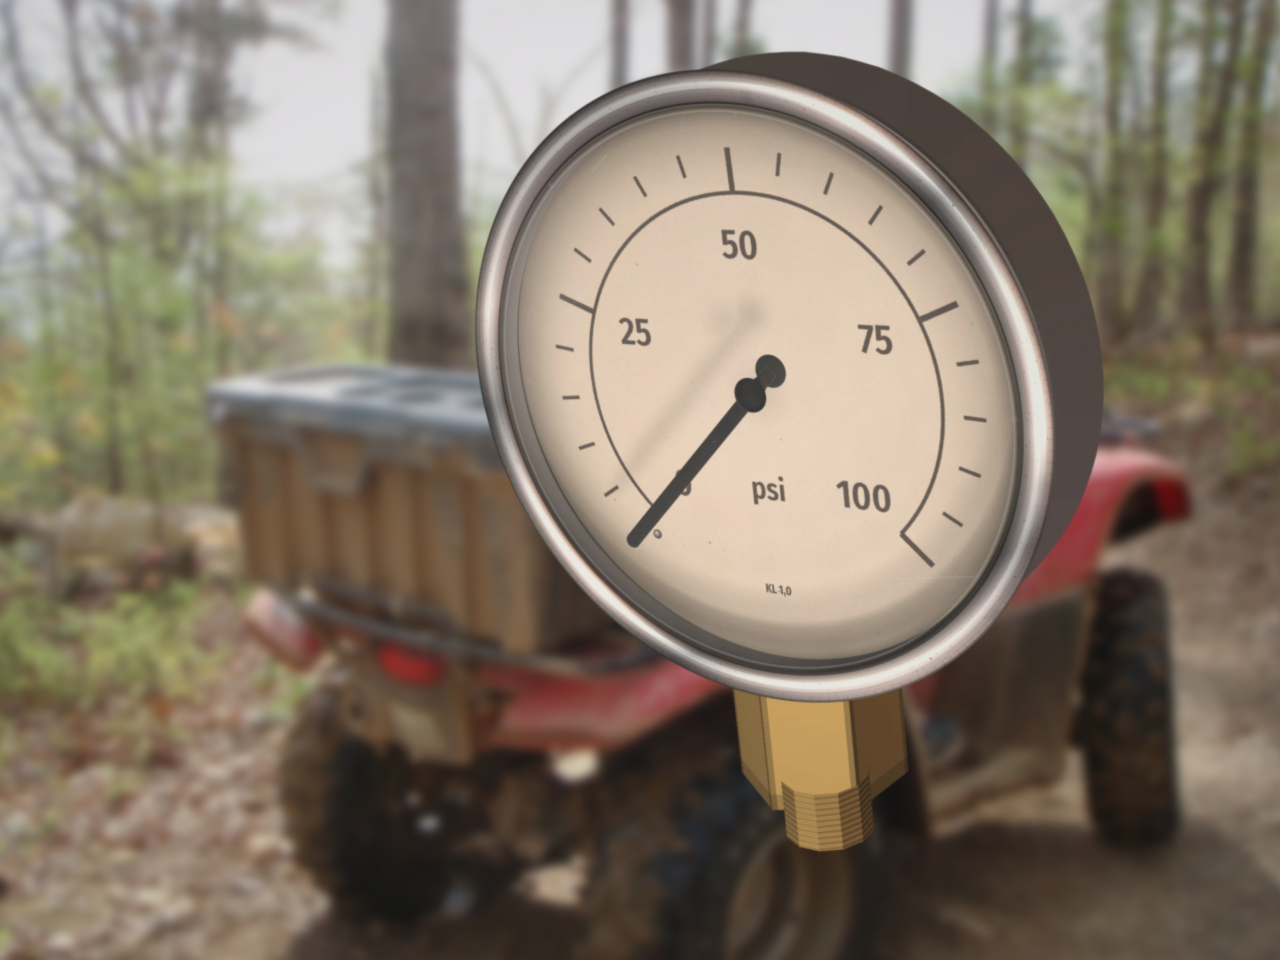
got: 0 psi
